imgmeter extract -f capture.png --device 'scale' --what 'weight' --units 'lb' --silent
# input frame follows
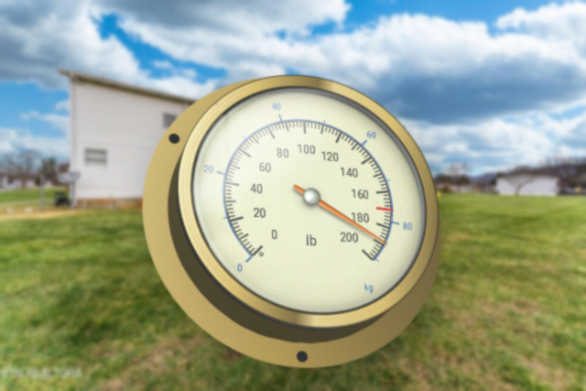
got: 190 lb
